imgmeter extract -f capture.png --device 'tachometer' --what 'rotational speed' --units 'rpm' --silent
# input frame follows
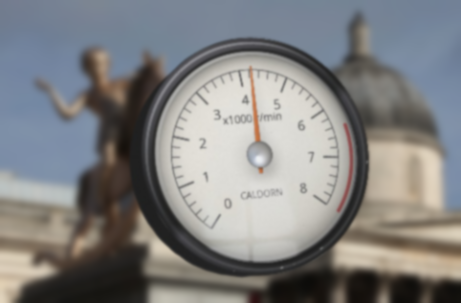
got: 4200 rpm
